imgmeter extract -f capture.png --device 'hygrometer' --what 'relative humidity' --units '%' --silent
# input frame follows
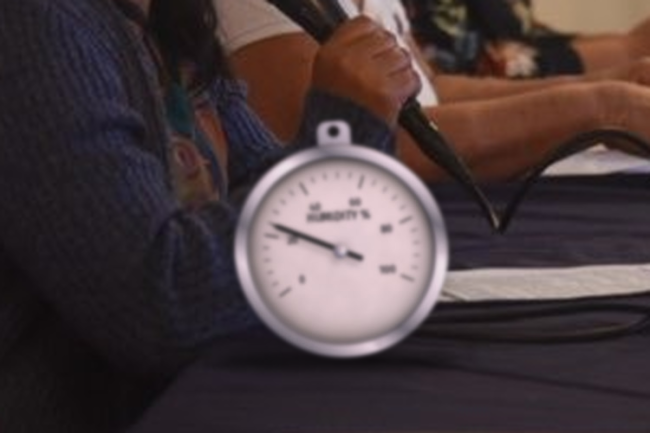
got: 24 %
